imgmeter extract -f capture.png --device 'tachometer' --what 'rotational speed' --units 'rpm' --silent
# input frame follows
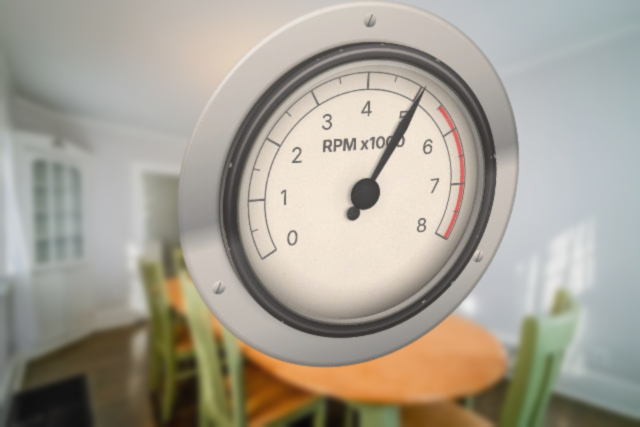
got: 5000 rpm
